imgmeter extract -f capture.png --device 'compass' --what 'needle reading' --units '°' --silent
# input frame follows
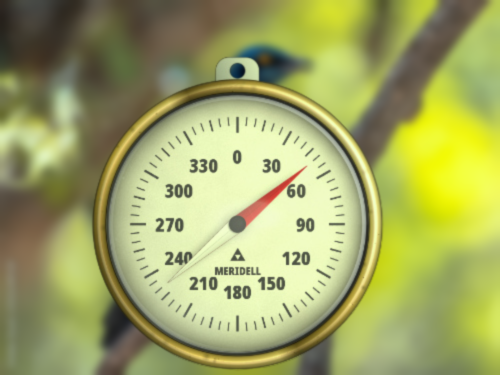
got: 50 °
